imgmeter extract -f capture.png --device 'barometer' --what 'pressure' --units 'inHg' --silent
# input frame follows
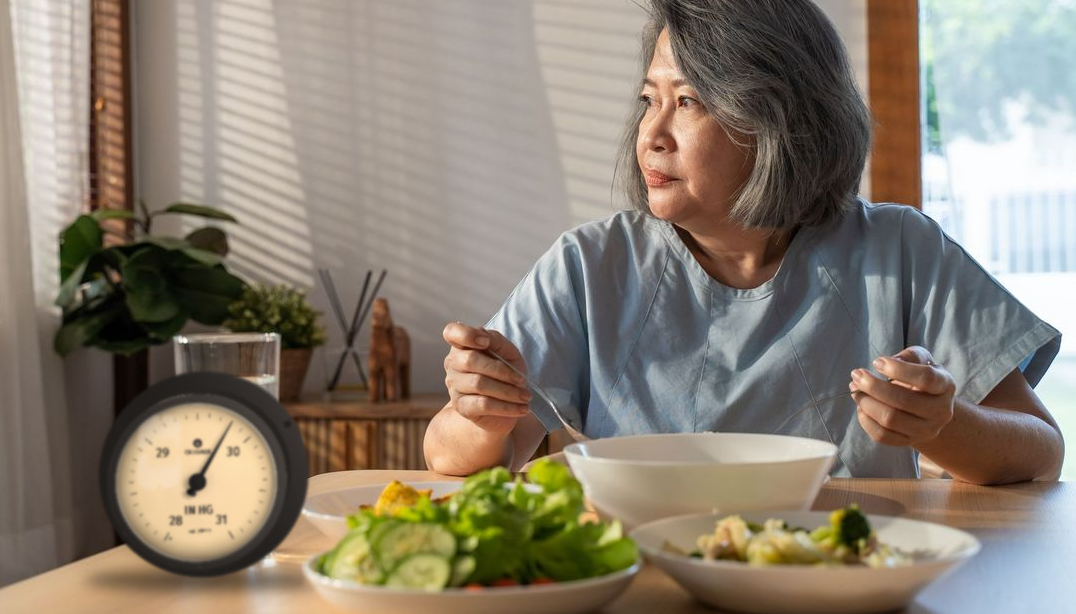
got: 29.8 inHg
